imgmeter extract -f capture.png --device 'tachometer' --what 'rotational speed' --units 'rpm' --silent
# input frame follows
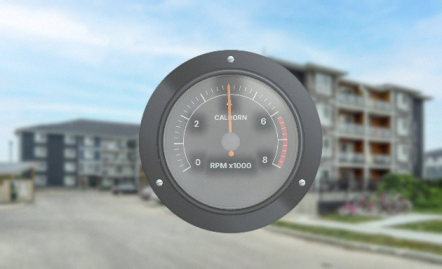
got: 4000 rpm
